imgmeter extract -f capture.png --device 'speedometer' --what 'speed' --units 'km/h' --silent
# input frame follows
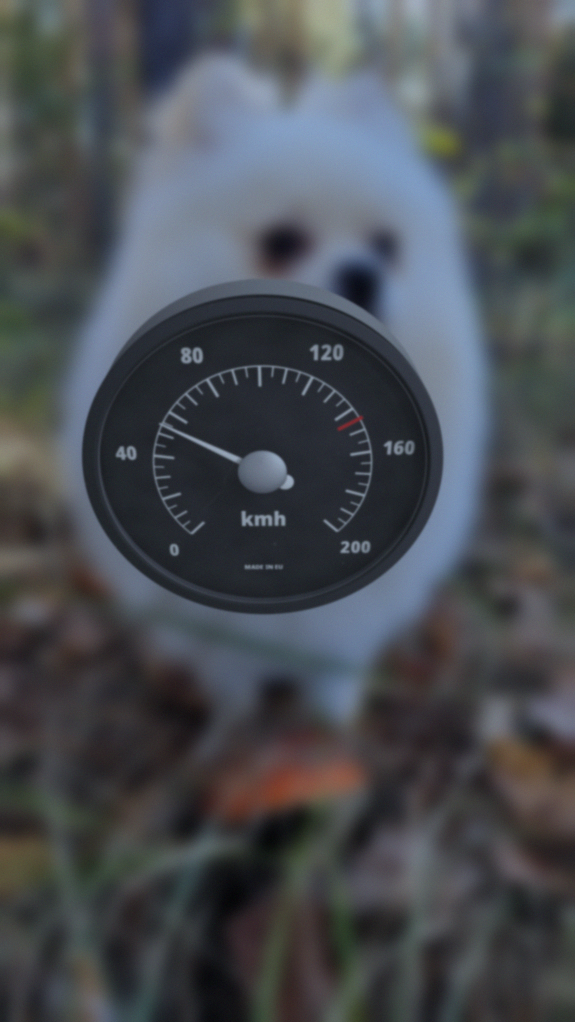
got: 55 km/h
